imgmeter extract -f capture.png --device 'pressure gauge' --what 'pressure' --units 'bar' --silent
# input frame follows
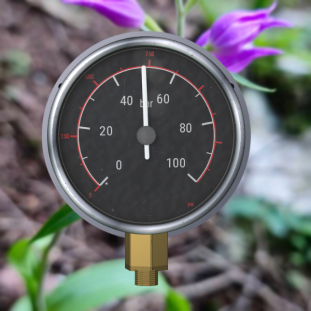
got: 50 bar
